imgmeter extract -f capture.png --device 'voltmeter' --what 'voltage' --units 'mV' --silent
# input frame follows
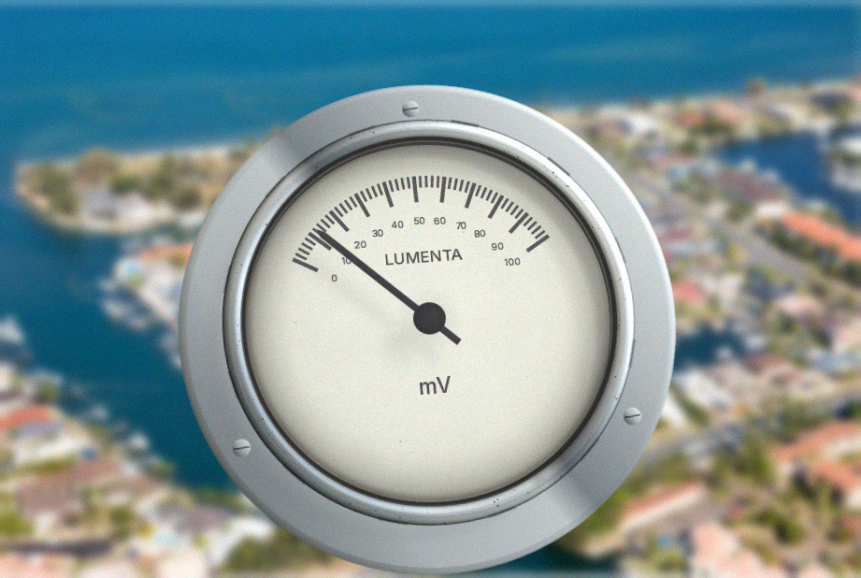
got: 12 mV
